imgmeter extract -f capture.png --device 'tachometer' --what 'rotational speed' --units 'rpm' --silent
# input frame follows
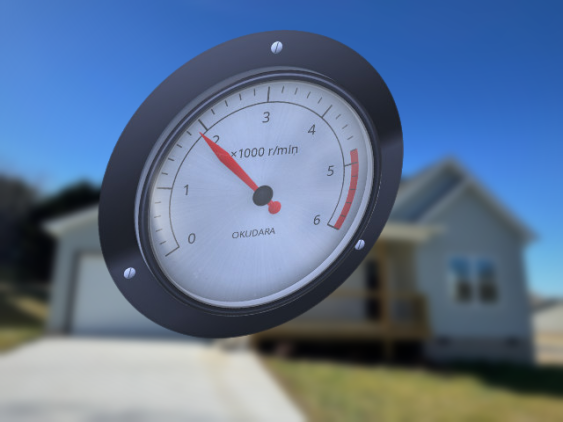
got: 1900 rpm
